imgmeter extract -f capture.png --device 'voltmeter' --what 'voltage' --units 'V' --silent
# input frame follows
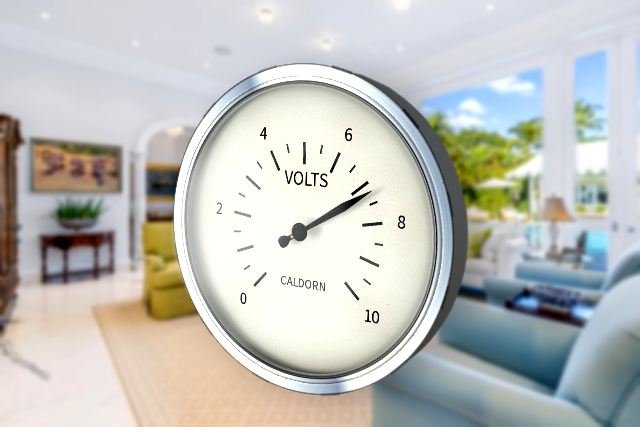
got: 7.25 V
